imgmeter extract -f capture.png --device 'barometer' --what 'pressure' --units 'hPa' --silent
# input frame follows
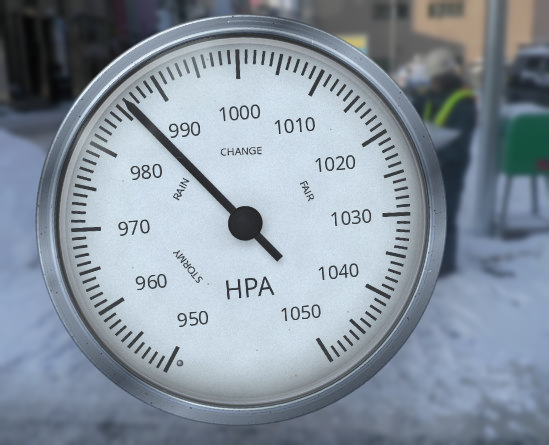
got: 986 hPa
